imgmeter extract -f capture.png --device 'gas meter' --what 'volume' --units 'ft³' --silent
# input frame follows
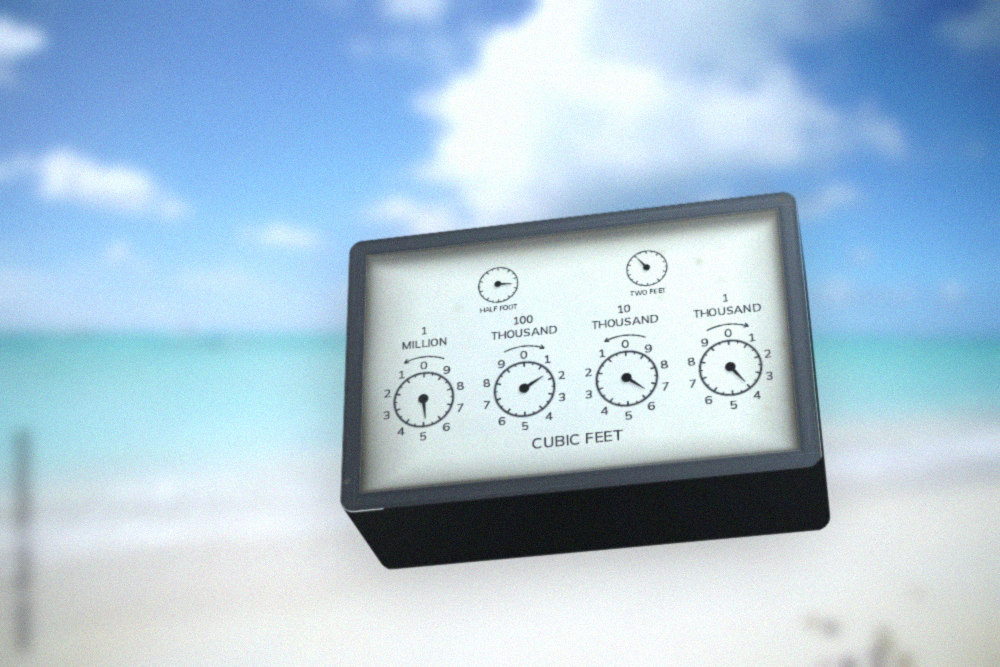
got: 516400 ft³
